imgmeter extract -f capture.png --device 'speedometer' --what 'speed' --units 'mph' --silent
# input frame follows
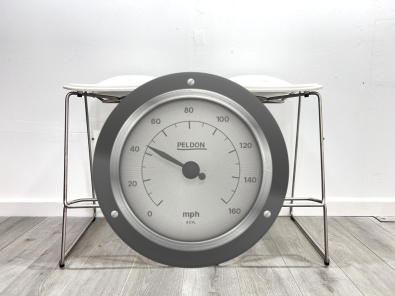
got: 45 mph
